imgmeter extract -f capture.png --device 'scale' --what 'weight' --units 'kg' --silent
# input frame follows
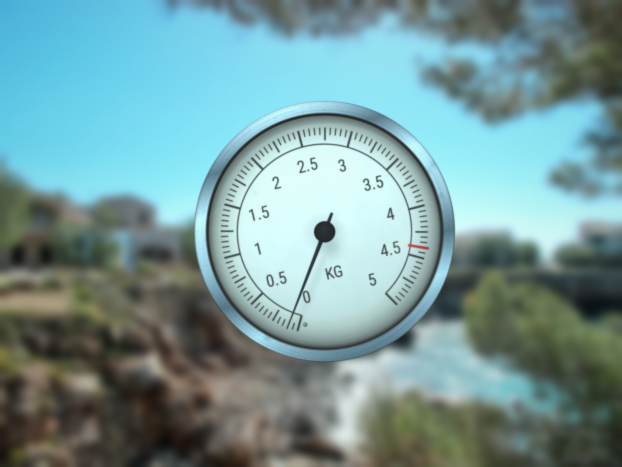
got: 0.1 kg
